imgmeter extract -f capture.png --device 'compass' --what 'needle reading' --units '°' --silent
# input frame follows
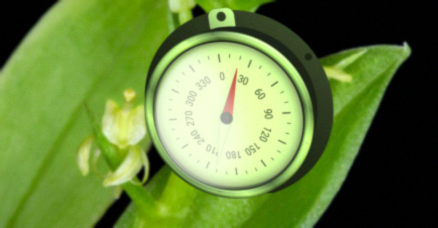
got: 20 °
